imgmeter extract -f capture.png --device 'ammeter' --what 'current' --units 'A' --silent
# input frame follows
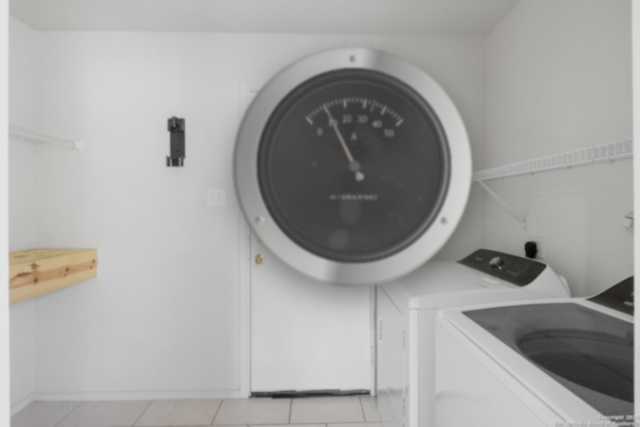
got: 10 A
